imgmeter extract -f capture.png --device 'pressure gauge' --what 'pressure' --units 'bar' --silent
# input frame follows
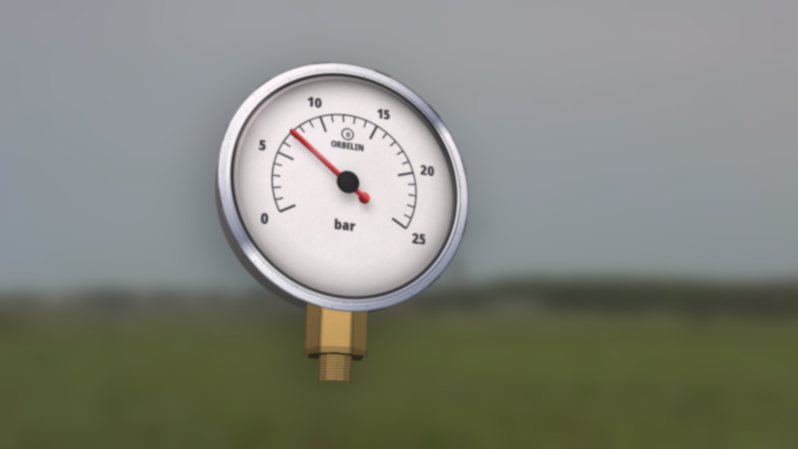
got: 7 bar
